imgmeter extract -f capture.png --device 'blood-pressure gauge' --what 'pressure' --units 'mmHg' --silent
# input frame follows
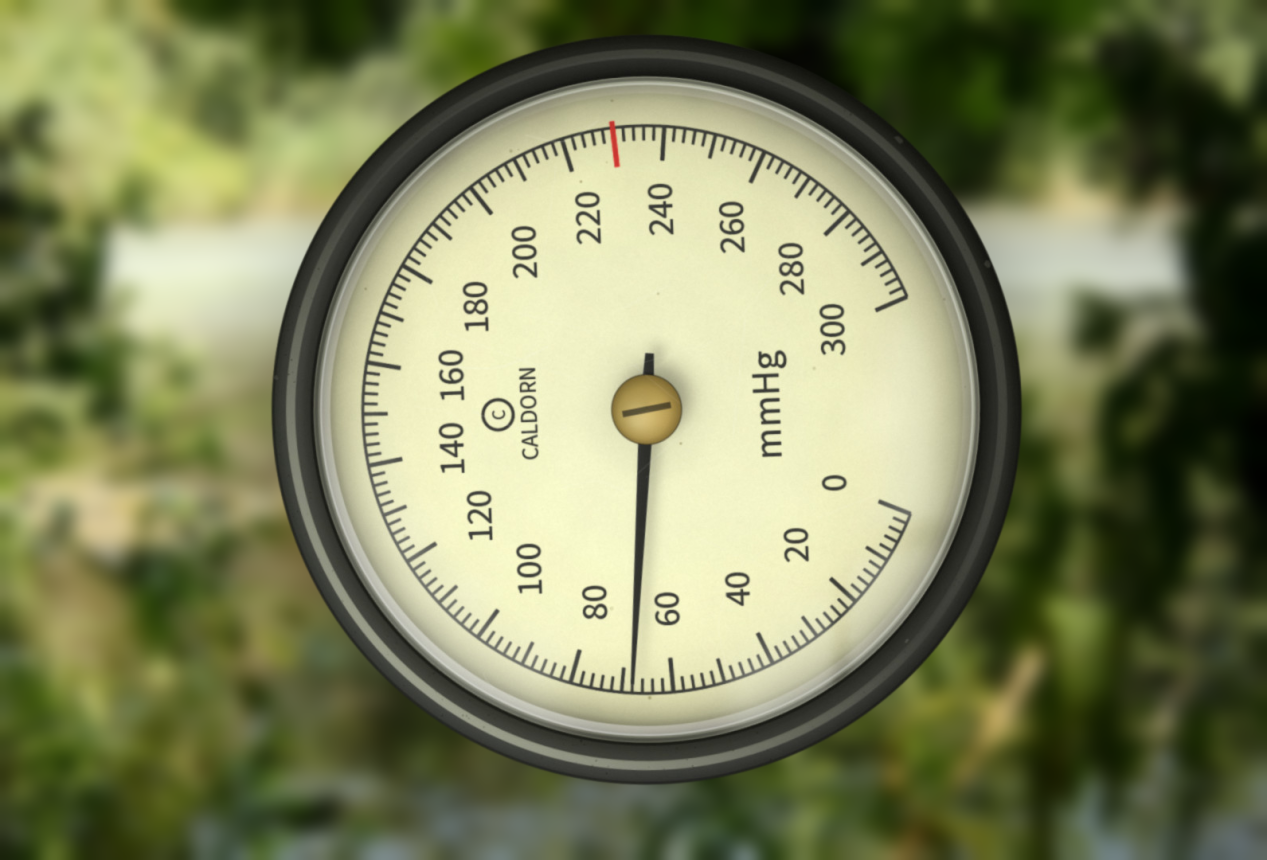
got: 68 mmHg
